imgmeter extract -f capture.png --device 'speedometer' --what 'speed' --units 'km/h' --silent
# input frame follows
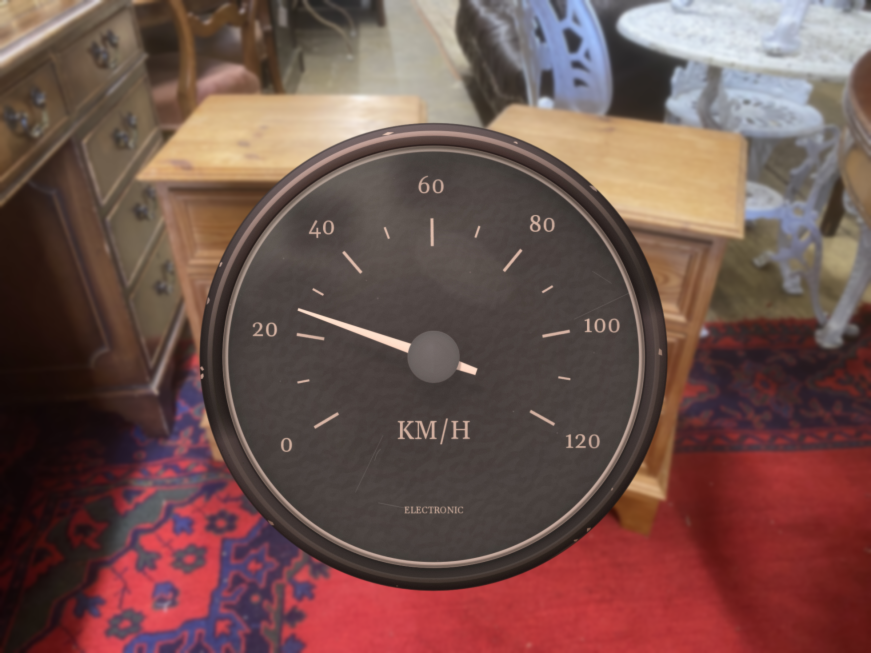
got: 25 km/h
